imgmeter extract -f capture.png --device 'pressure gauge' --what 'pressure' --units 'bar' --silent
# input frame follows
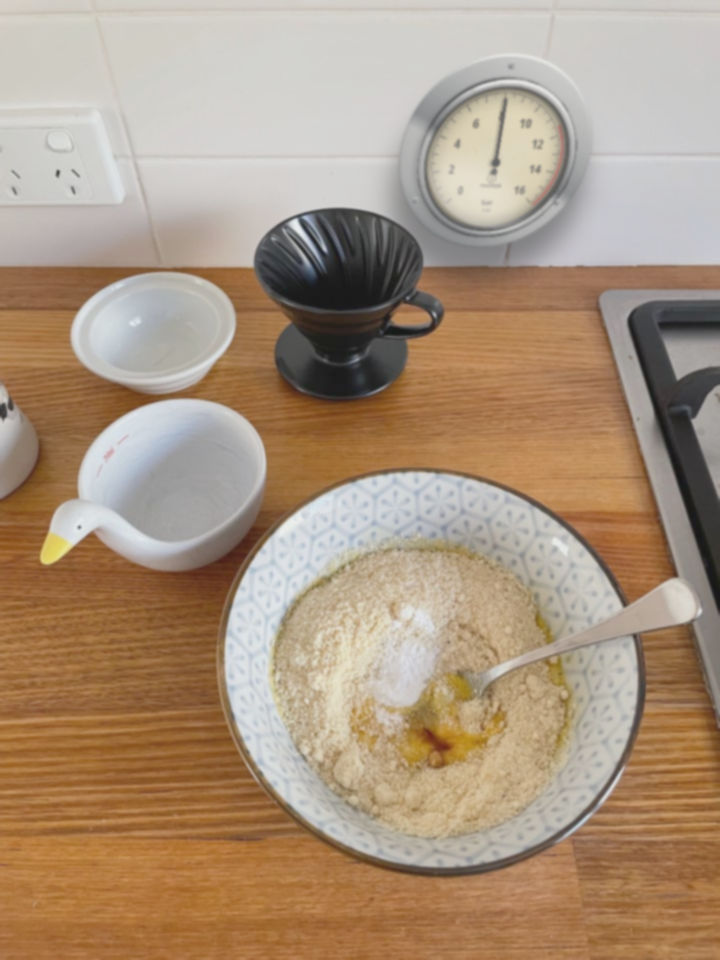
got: 8 bar
